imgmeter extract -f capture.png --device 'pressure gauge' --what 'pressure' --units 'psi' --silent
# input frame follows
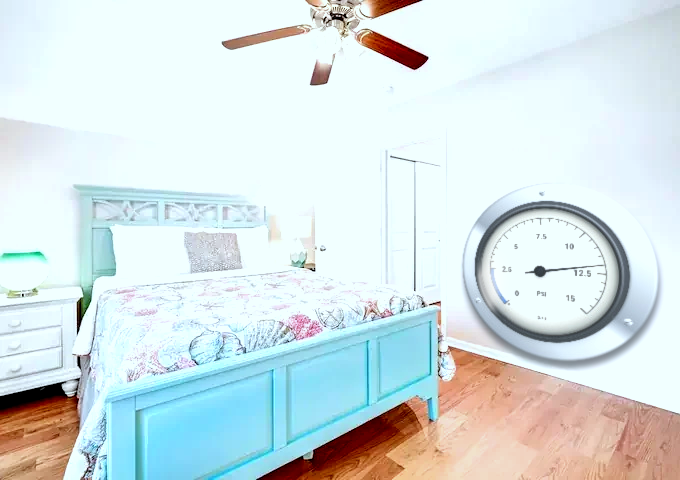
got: 12 psi
